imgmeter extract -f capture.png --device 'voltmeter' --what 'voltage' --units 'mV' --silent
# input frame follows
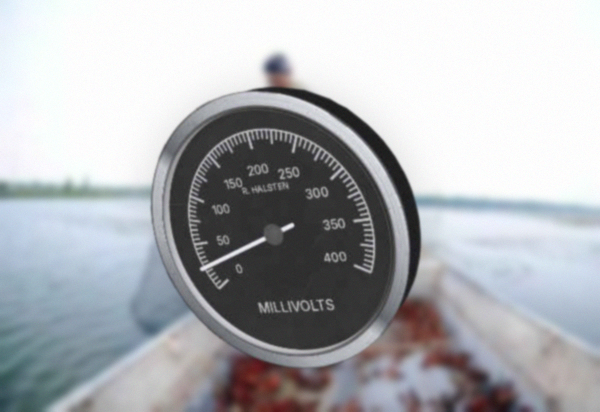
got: 25 mV
